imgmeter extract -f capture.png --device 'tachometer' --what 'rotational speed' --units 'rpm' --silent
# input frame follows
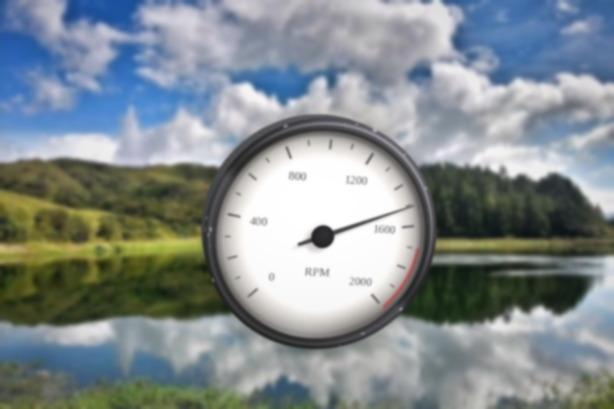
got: 1500 rpm
